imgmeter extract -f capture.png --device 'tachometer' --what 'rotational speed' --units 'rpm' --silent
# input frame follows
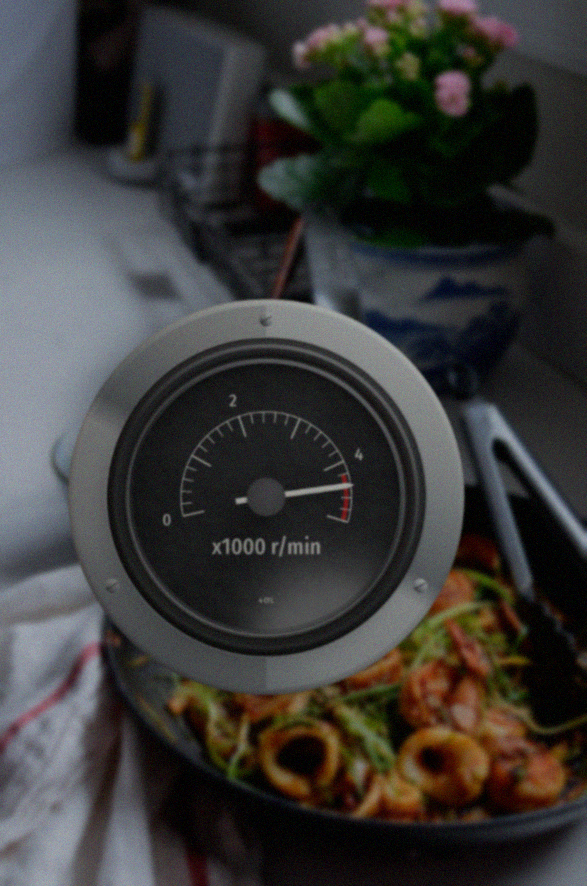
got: 4400 rpm
